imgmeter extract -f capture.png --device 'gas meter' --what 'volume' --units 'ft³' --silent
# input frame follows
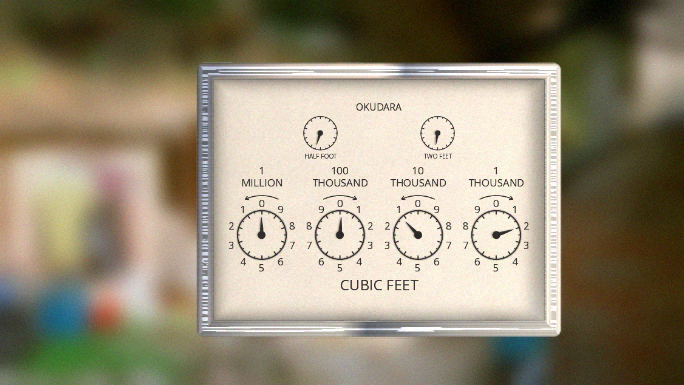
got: 1200 ft³
